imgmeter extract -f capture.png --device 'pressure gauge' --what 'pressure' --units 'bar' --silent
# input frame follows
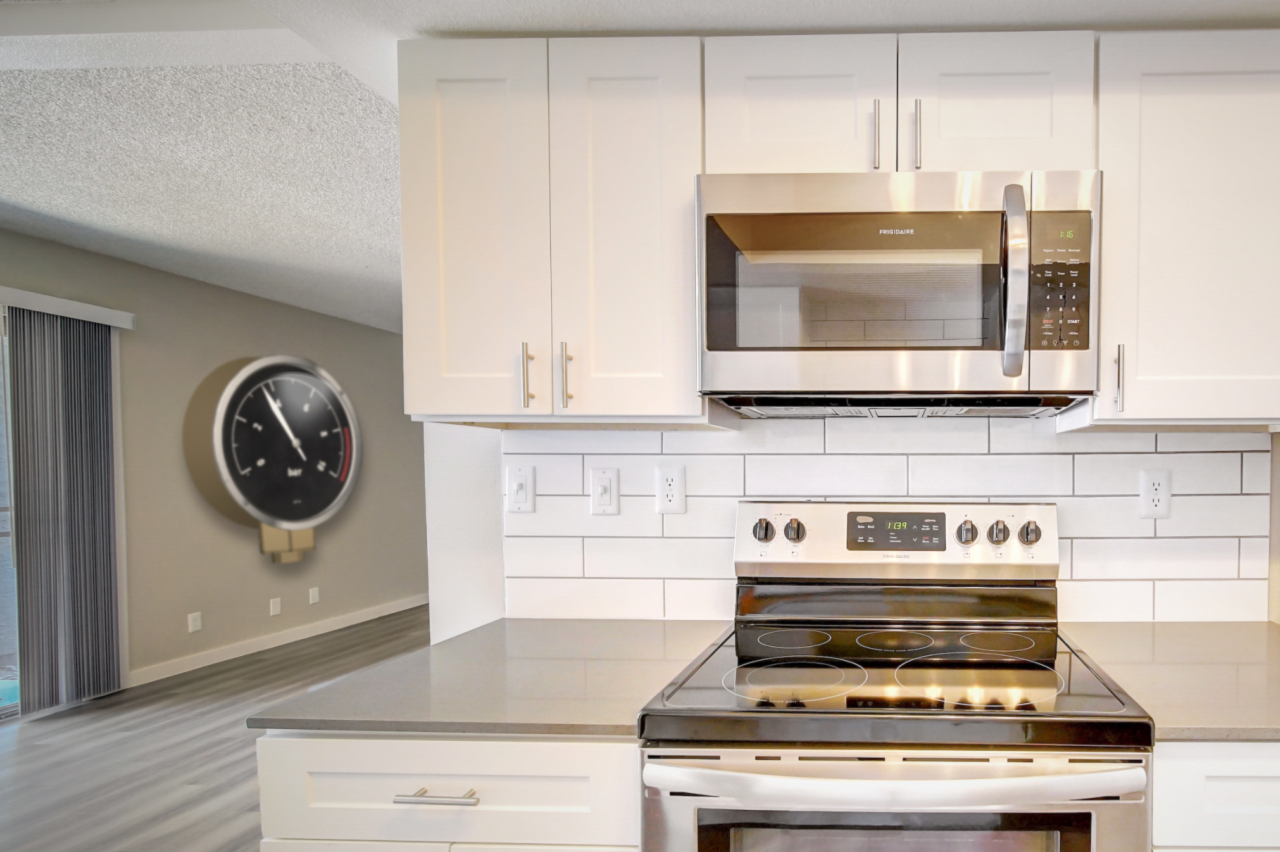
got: 3.5 bar
